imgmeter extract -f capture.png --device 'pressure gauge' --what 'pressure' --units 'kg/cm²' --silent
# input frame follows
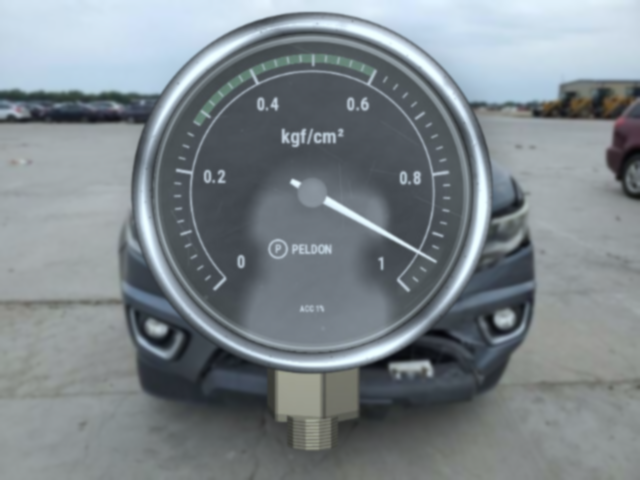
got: 0.94 kg/cm²
